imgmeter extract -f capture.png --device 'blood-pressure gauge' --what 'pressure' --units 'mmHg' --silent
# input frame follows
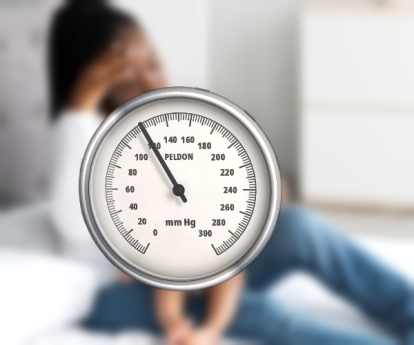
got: 120 mmHg
